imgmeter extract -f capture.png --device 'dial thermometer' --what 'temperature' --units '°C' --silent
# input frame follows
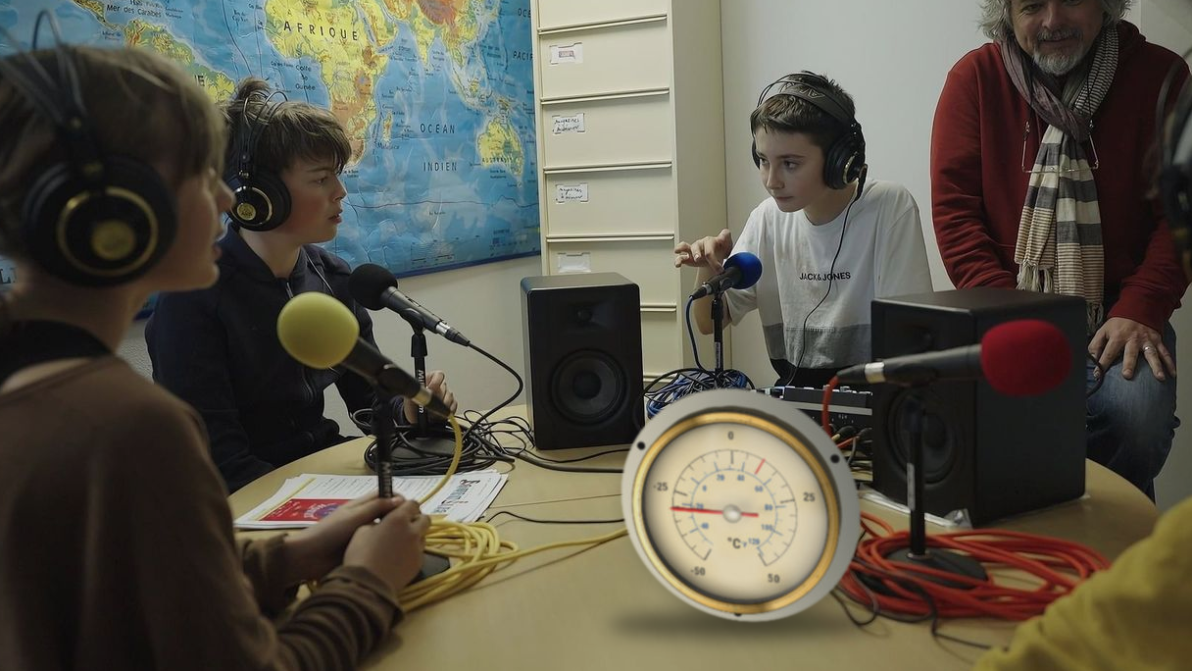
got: -30 °C
